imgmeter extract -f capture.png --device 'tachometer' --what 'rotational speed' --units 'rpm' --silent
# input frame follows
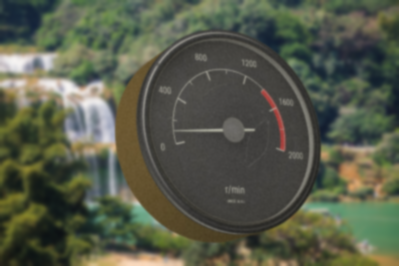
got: 100 rpm
